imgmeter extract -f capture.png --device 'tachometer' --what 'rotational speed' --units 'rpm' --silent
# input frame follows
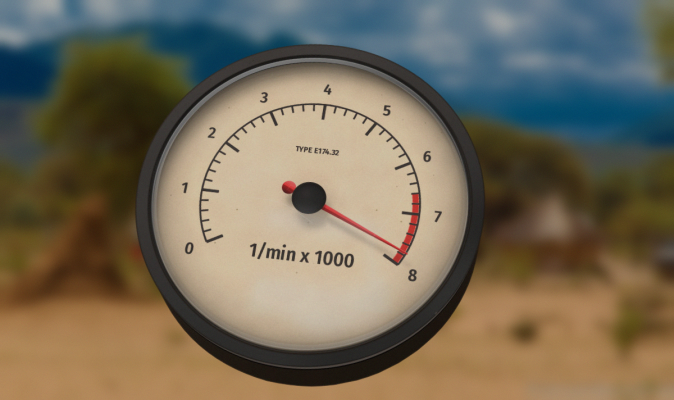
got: 7800 rpm
